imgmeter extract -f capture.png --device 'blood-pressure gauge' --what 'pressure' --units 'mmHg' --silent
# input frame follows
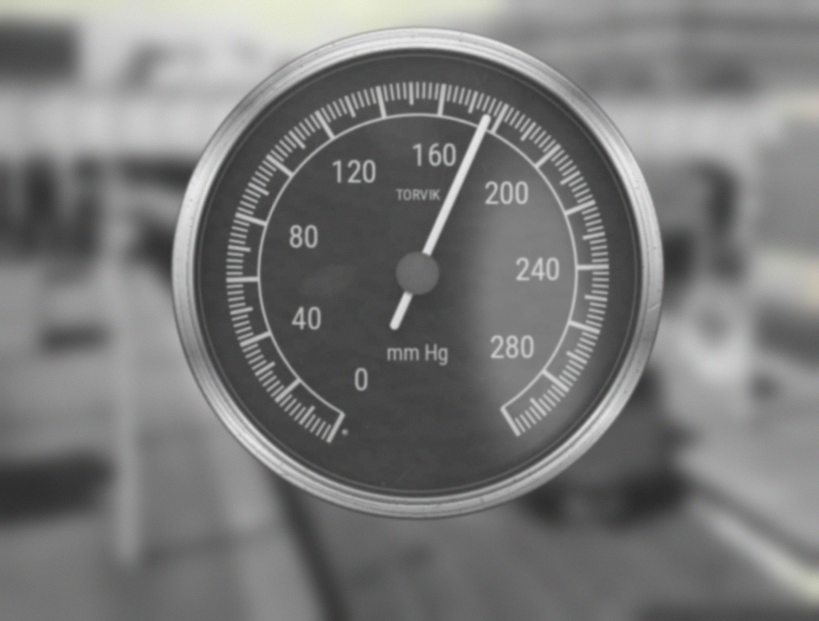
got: 176 mmHg
